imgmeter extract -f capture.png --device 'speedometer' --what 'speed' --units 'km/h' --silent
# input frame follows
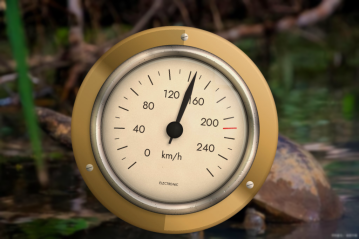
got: 145 km/h
